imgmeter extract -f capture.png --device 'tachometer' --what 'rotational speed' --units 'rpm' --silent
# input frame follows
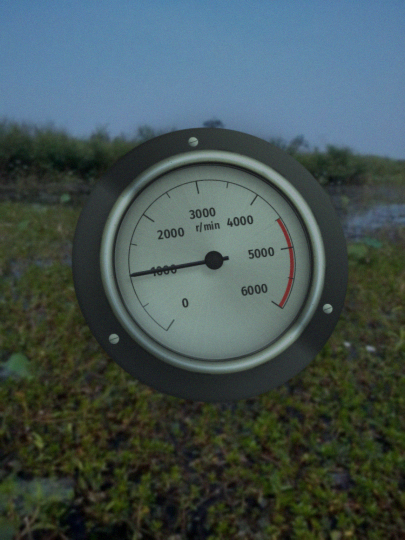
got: 1000 rpm
